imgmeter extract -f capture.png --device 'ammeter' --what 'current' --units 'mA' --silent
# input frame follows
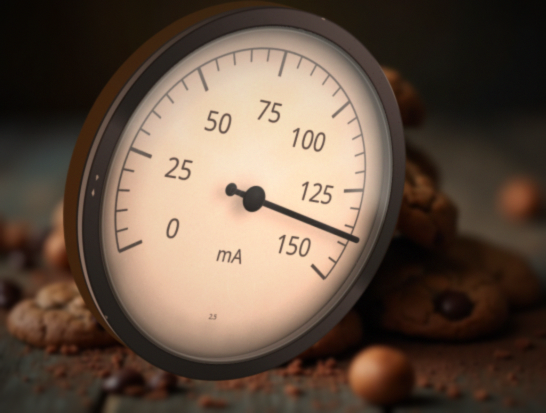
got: 137.5 mA
